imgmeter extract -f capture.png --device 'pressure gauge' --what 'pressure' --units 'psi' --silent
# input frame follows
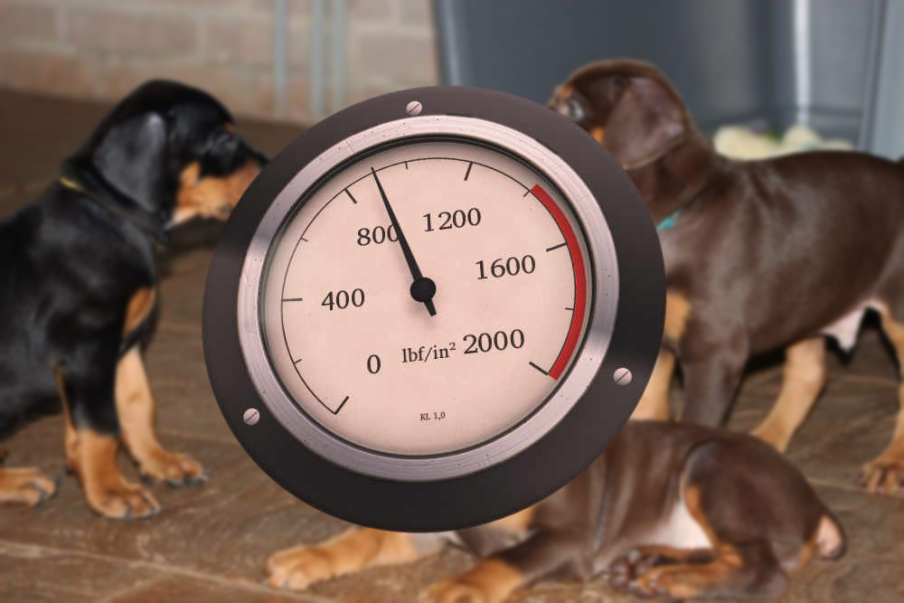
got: 900 psi
